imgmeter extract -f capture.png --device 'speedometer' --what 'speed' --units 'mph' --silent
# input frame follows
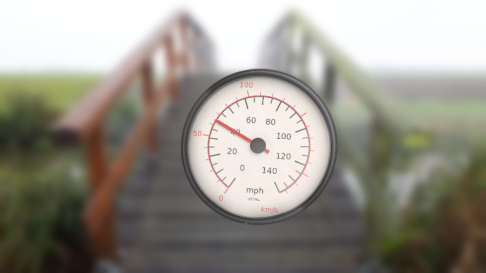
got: 40 mph
